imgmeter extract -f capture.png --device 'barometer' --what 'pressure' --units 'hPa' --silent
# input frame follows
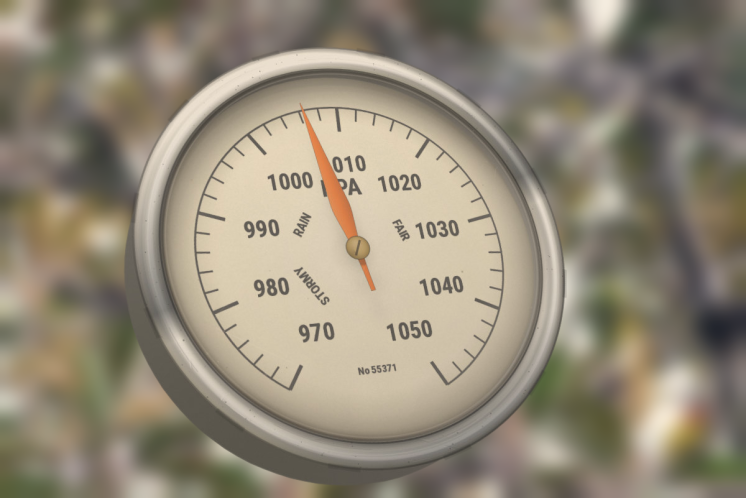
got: 1006 hPa
